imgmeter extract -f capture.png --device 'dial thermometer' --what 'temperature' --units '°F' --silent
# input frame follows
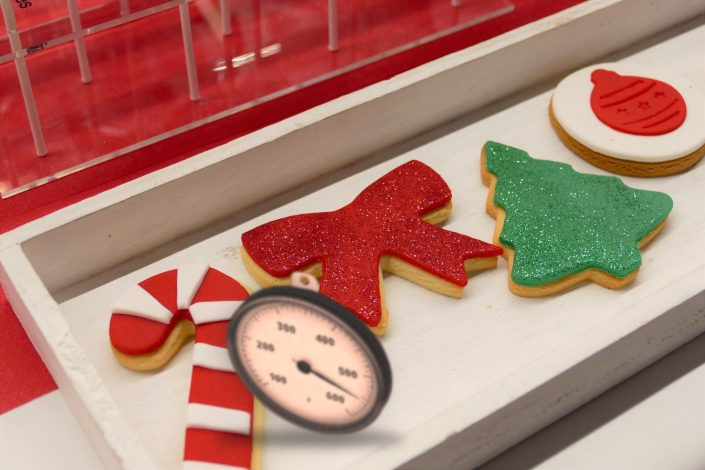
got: 550 °F
